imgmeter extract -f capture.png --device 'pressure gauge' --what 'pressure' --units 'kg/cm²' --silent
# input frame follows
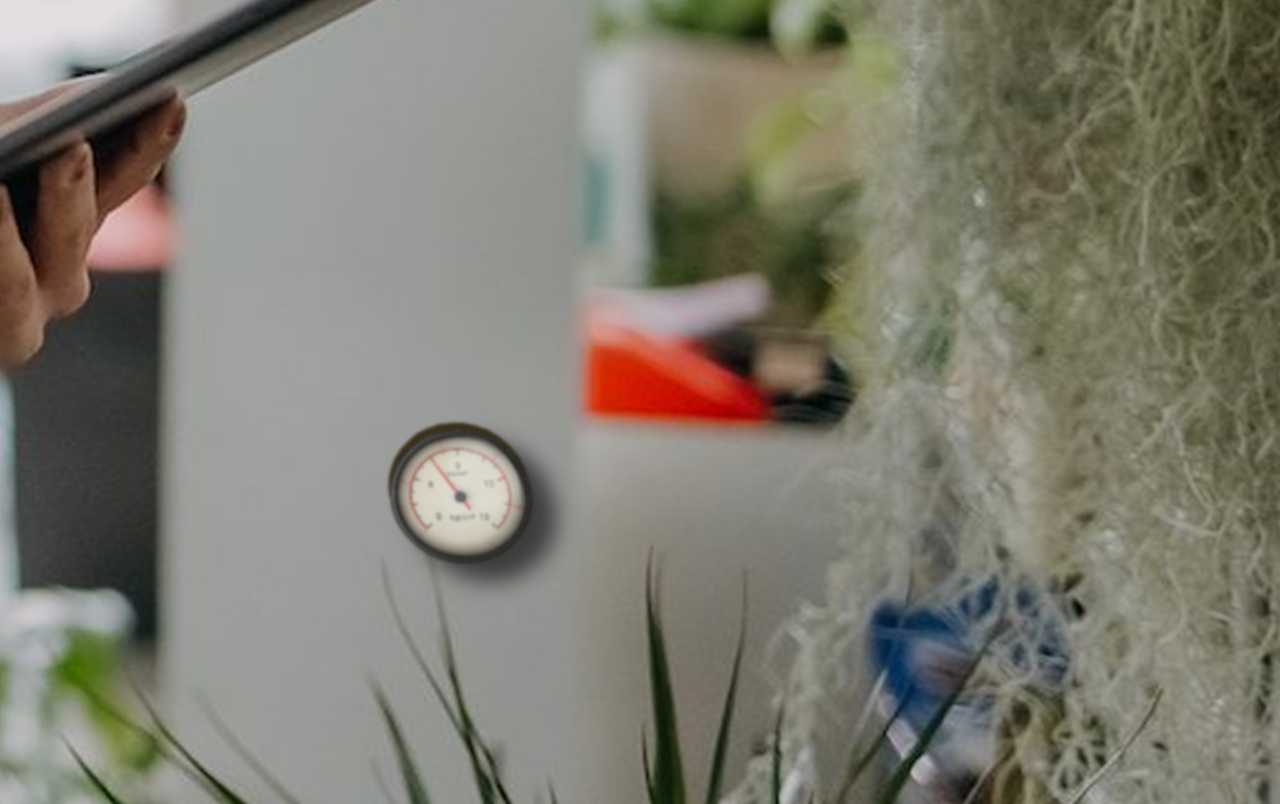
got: 6 kg/cm²
